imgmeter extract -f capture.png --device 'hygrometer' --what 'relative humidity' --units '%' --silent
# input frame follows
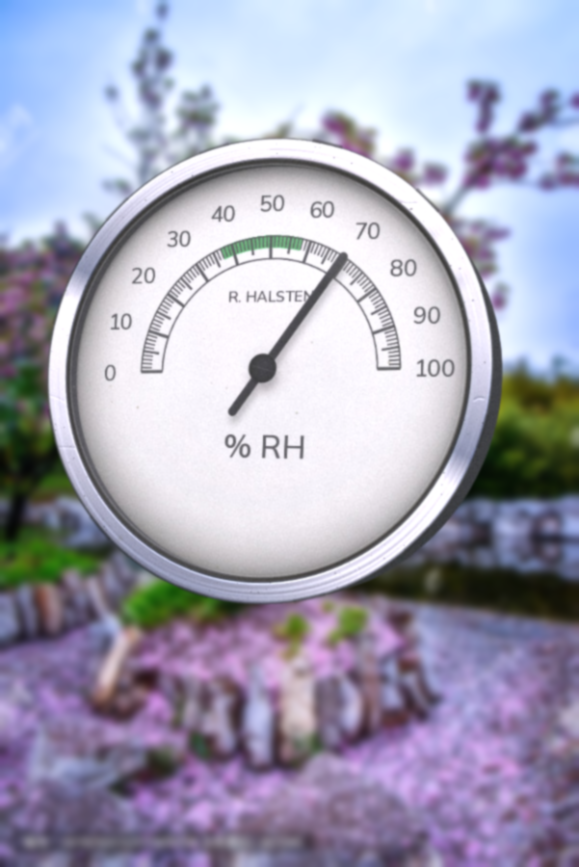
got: 70 %
